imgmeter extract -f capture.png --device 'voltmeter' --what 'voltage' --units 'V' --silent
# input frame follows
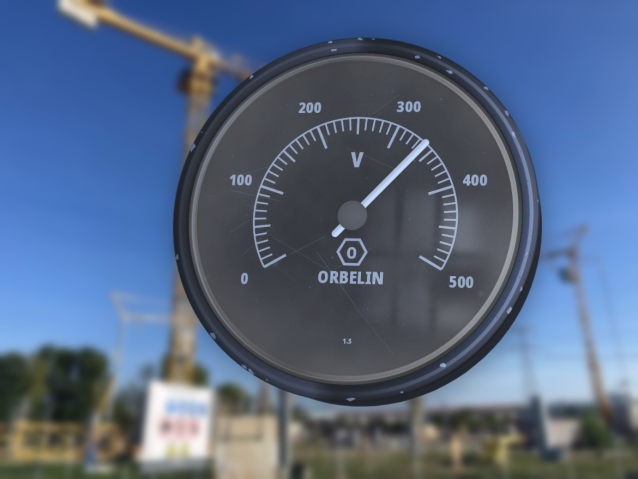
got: 340 V
